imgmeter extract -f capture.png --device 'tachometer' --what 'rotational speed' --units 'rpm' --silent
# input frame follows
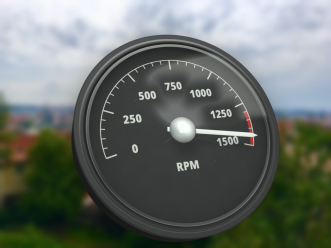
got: 1450 rpm
